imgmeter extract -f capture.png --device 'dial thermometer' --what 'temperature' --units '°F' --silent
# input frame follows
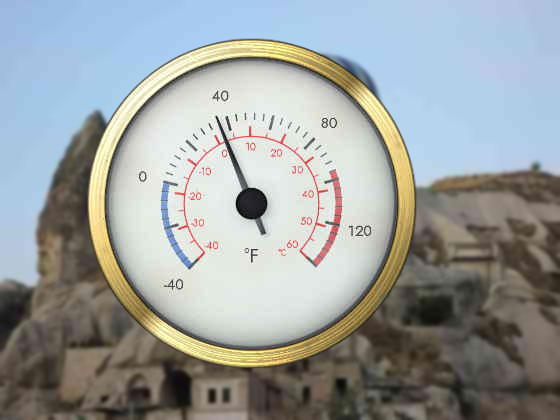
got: 36 °F
